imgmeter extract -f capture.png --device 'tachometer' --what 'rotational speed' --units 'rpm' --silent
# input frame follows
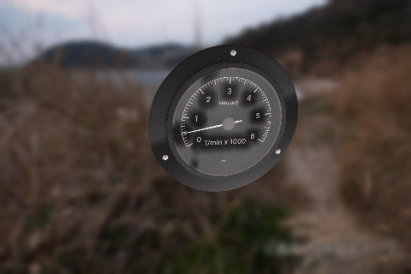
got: 500 rpm
